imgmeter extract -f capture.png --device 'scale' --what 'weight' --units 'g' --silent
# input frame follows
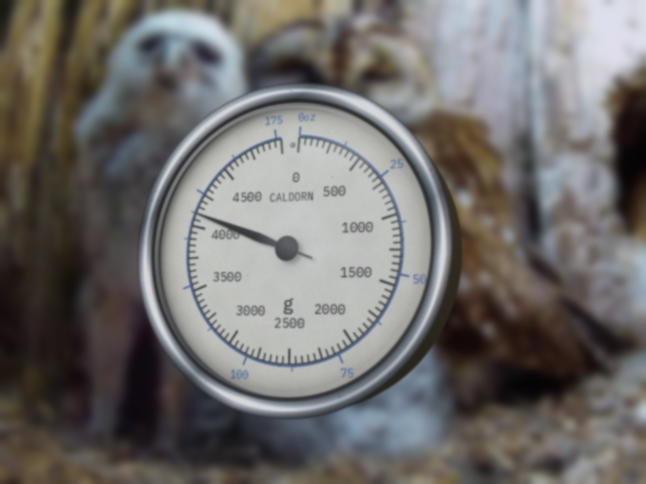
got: 4100 g
